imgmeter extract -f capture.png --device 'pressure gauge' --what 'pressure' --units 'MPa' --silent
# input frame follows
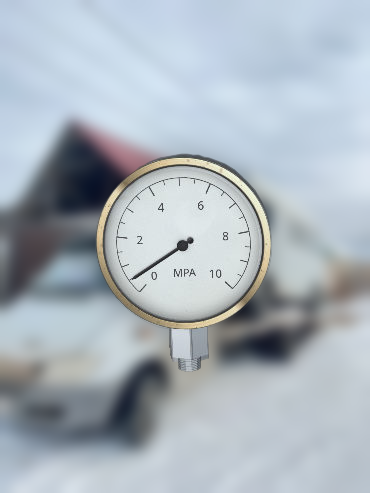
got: 0.5 MPa
